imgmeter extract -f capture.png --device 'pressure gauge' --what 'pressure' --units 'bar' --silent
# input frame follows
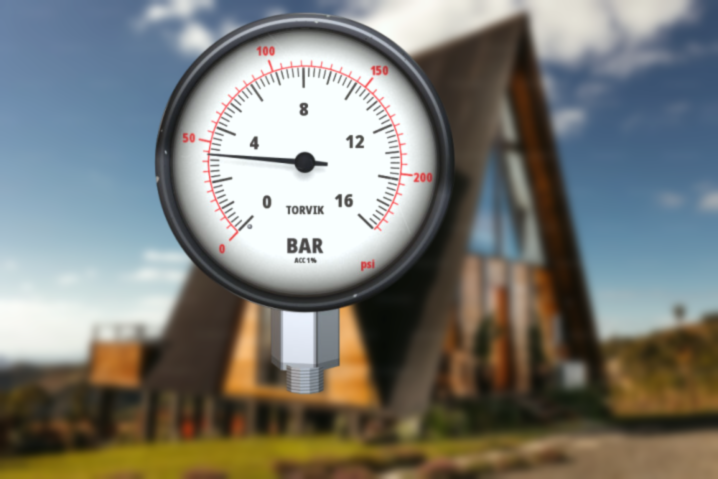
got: 3 bar
